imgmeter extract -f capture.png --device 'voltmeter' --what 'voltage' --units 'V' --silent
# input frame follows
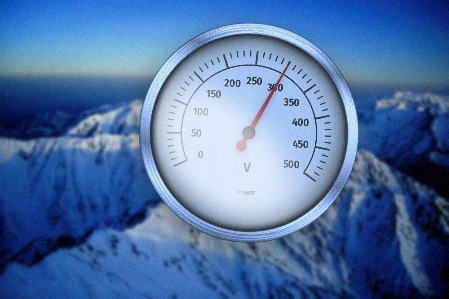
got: 300 V
